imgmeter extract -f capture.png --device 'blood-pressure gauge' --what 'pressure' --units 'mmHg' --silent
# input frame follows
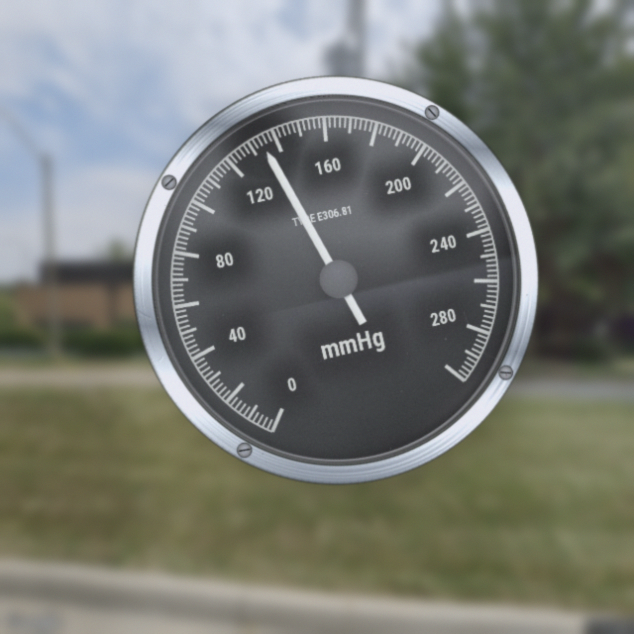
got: 134 mmHg
